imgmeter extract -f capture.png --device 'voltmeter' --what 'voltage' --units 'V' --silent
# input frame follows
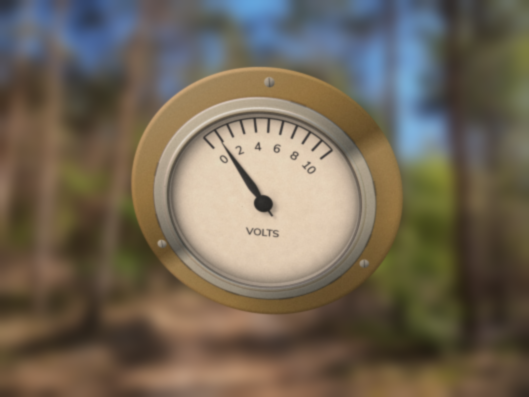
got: 1 V
